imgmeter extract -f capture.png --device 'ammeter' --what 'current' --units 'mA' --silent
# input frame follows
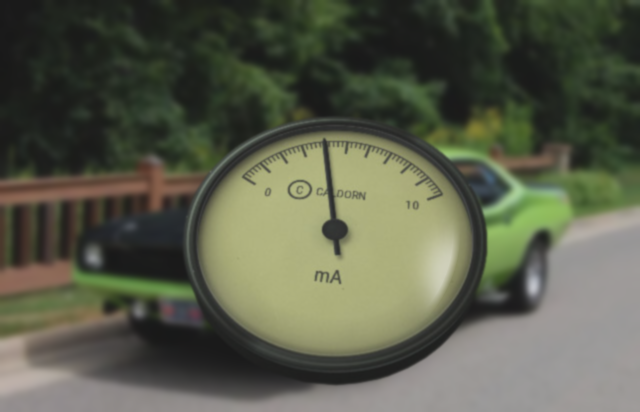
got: 4 mA
